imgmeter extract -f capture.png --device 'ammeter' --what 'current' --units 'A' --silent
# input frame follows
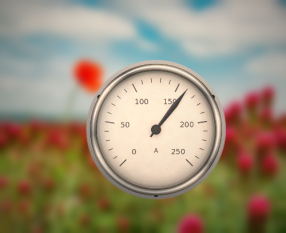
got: 160 A
